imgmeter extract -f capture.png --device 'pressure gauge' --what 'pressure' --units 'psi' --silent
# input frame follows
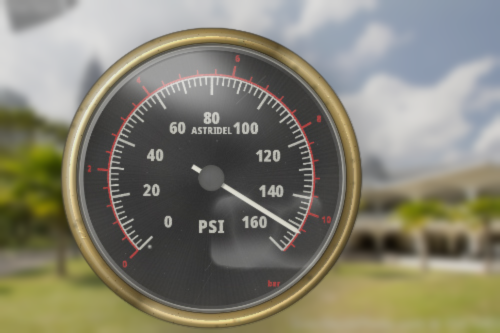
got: 152 psi
